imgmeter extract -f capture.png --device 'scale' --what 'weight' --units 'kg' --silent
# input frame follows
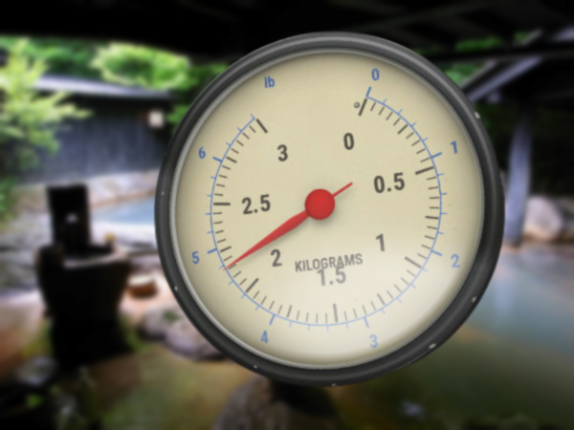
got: 2.15 kg
